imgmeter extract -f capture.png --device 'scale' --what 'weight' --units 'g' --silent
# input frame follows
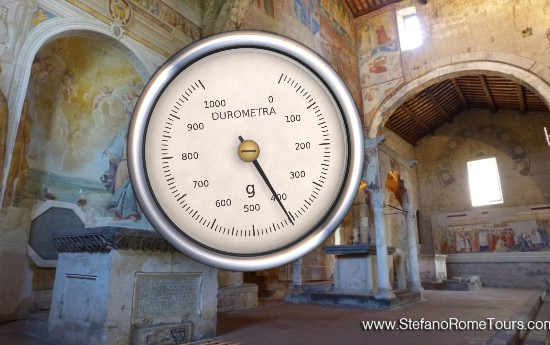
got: 410 g
